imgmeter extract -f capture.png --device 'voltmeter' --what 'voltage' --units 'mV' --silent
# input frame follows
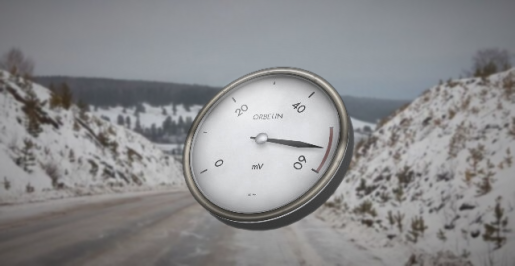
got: 55 mV
